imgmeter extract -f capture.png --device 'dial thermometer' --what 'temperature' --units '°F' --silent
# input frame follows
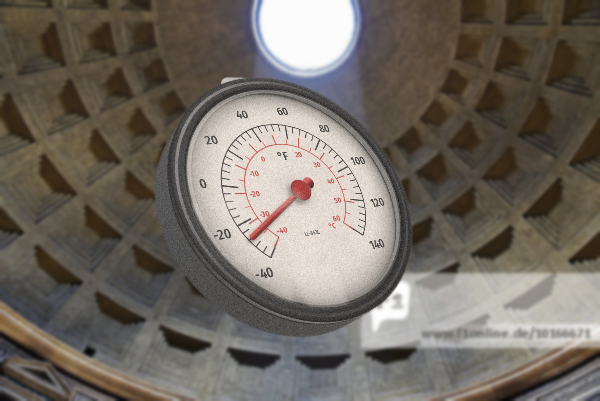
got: -28 °F
